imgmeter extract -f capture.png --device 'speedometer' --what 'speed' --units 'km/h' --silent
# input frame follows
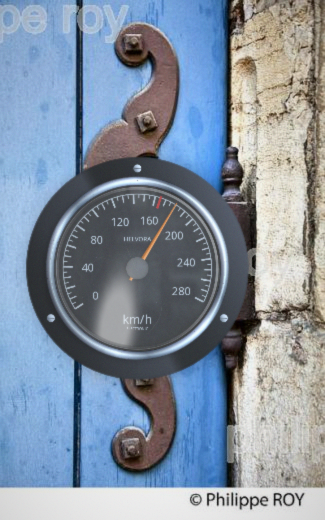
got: 180 km/h
